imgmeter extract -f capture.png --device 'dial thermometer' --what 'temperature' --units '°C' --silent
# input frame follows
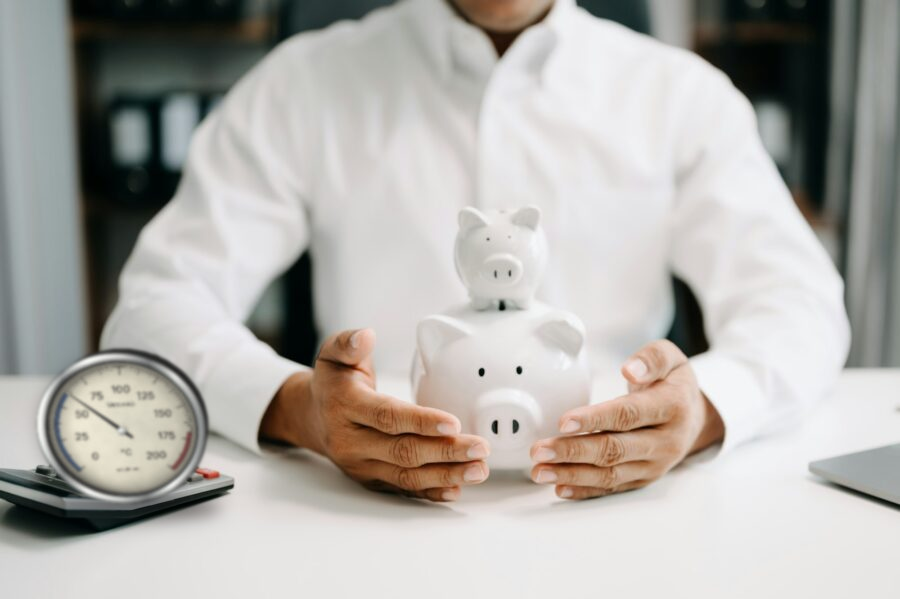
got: 62.5 °C
